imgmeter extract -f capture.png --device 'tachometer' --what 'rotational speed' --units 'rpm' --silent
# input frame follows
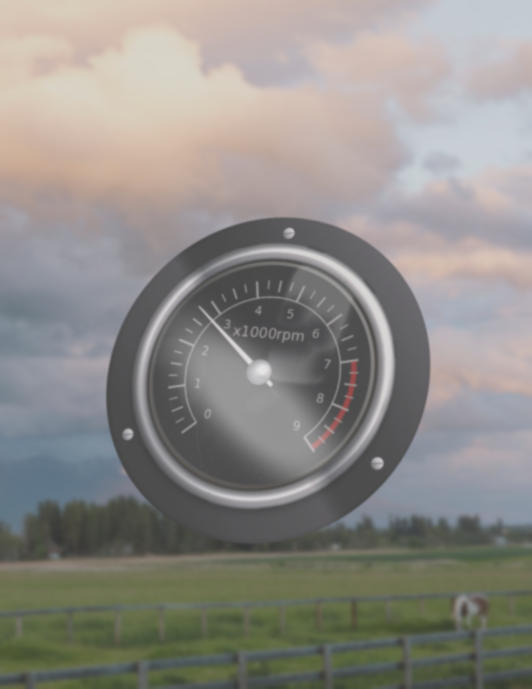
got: 2750 rpm
